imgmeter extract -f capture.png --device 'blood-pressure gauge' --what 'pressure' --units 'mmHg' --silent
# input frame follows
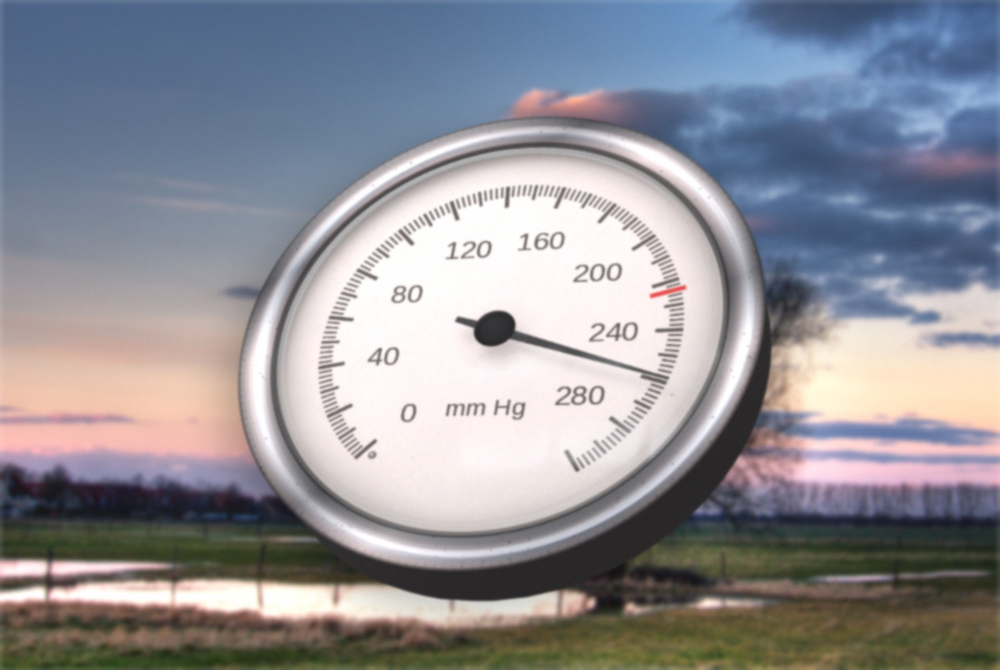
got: 260 mmHg
